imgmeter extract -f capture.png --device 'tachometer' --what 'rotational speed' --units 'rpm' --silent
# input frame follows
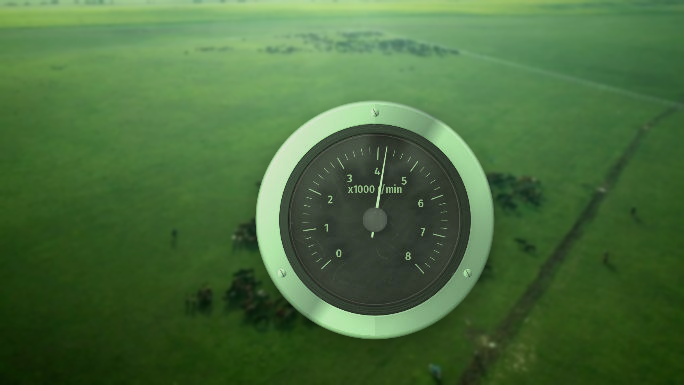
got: 4200 rpm
